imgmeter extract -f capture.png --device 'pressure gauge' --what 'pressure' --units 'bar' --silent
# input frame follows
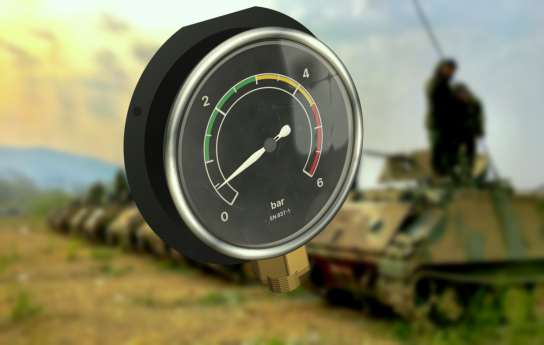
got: 0.5 bar
